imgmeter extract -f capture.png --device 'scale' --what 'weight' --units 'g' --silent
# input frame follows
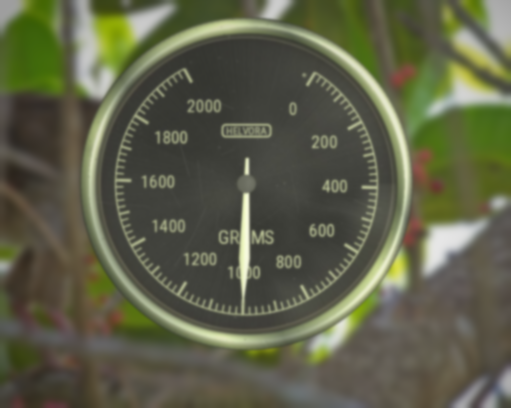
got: 1000 g
